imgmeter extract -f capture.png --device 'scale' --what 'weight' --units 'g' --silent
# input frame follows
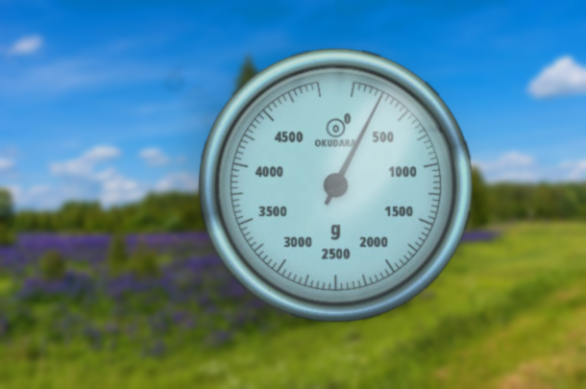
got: 250 g
